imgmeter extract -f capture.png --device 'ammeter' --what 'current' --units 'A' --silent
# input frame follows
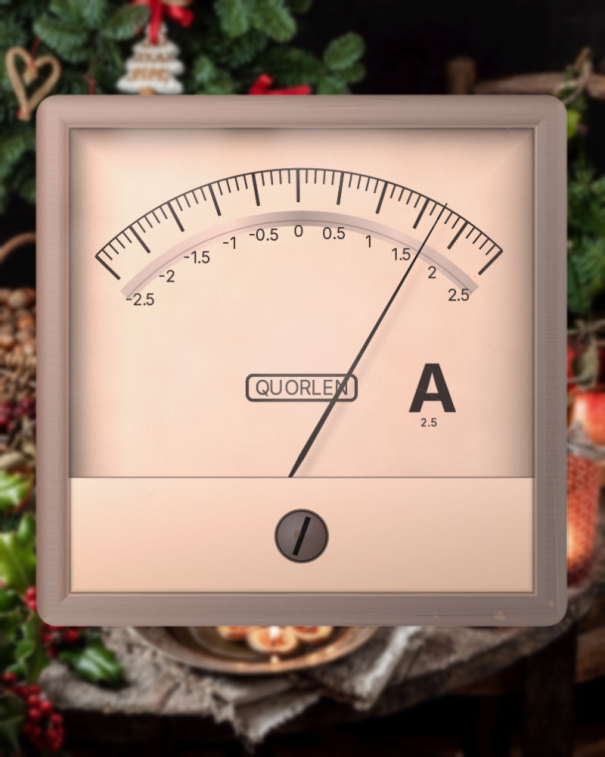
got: 1.7 A
